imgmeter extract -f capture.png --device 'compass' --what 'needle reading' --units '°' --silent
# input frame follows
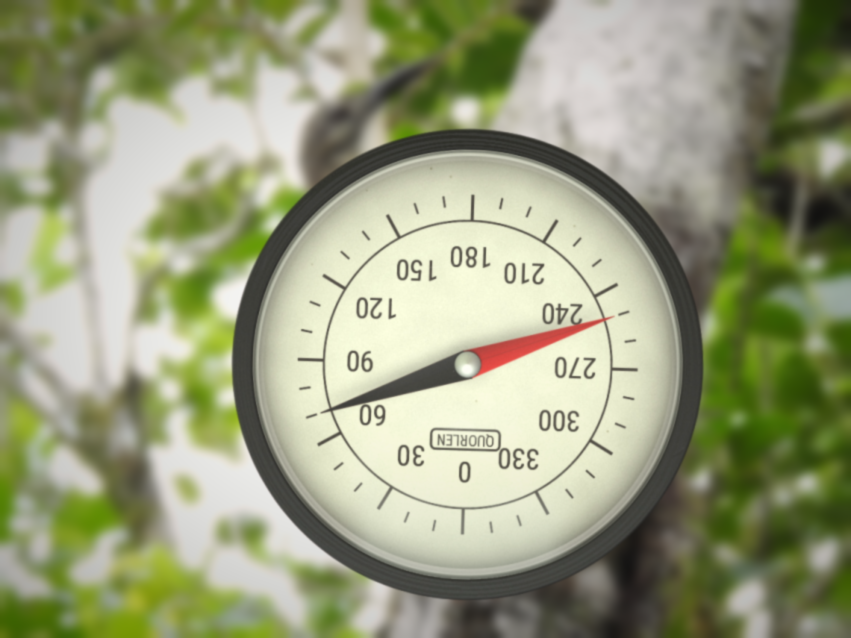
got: 250 °
